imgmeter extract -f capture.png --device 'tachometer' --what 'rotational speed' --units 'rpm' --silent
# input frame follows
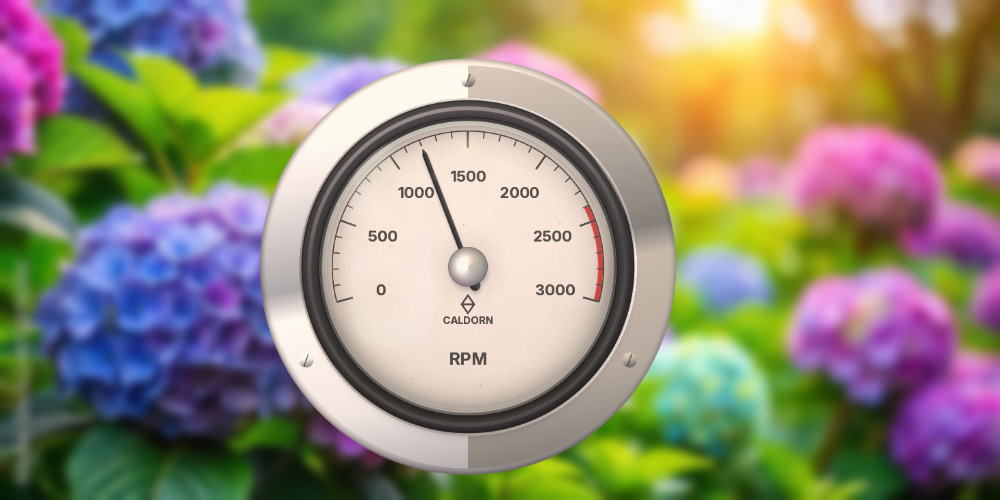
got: 1200 rpm
